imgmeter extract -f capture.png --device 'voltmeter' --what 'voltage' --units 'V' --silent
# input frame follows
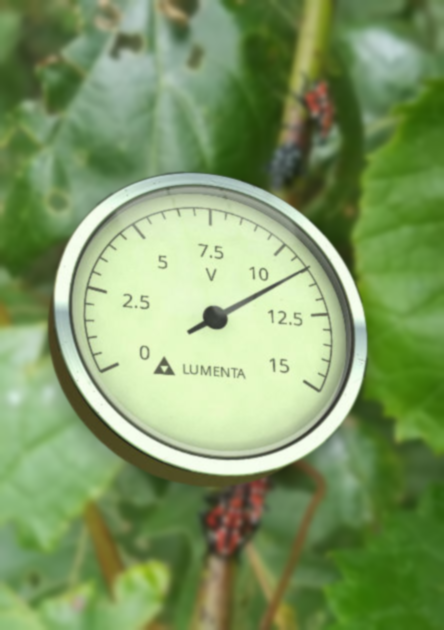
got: 11 V
